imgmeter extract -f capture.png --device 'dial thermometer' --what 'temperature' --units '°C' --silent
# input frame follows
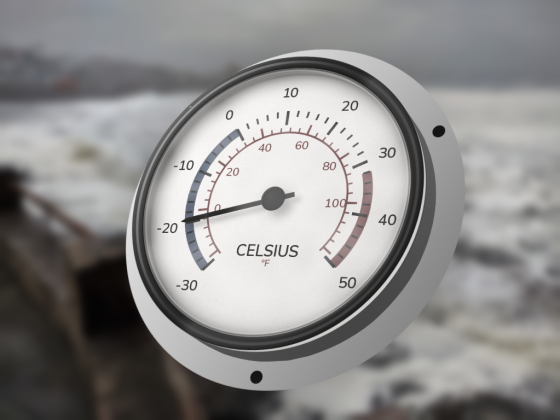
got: -20 °C
